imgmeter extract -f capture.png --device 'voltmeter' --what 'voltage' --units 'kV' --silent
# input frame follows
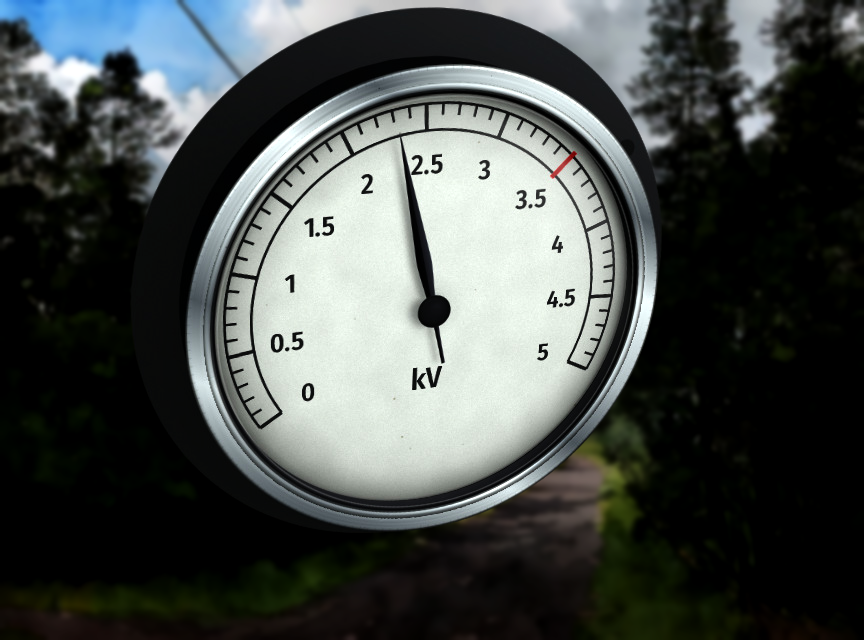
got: 2.3 kV
